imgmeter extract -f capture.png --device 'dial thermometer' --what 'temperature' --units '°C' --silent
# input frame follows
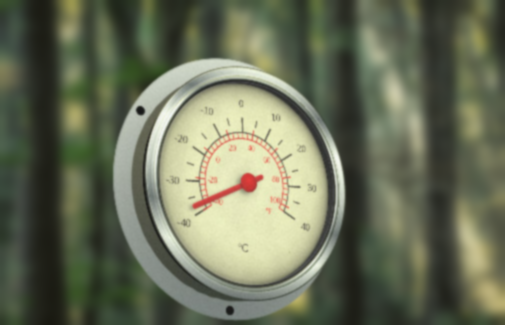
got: -37.5 °C
